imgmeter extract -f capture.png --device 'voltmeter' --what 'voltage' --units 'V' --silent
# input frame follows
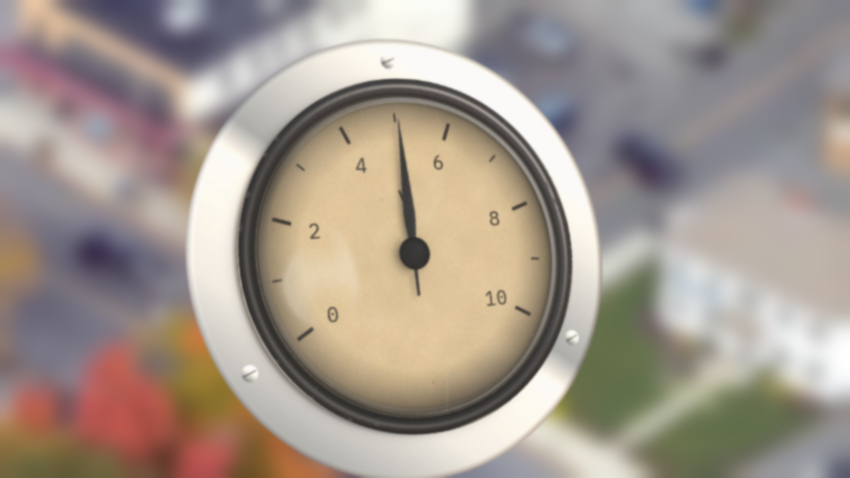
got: 5 V
